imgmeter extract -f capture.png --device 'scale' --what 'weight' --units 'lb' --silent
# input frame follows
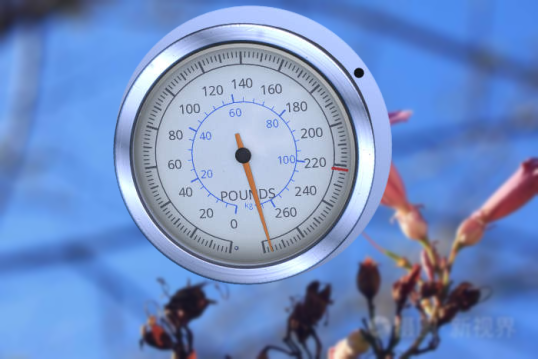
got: 276 lb
